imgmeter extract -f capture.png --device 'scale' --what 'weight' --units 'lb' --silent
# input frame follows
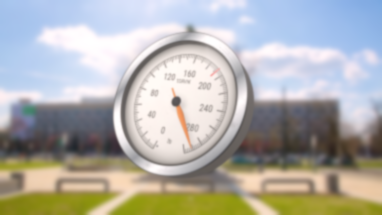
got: 290 lb
